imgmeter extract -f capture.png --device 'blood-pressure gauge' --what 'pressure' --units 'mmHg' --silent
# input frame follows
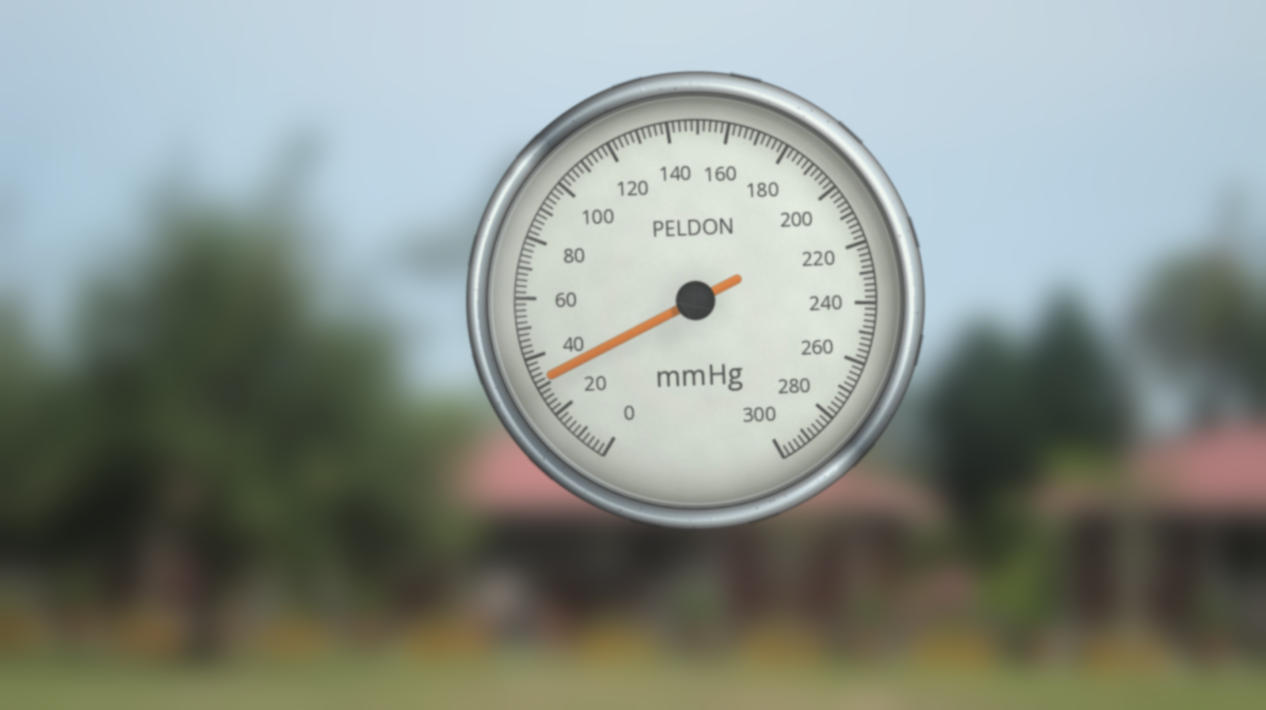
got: 32 mmHg
